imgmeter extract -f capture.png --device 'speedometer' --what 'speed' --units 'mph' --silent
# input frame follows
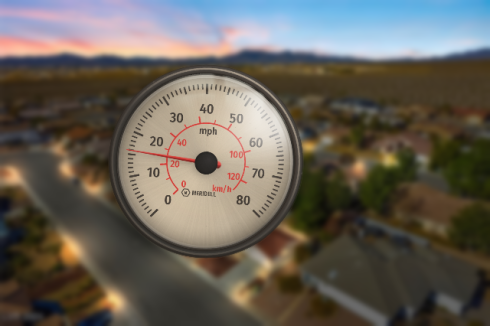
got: 16 mph
